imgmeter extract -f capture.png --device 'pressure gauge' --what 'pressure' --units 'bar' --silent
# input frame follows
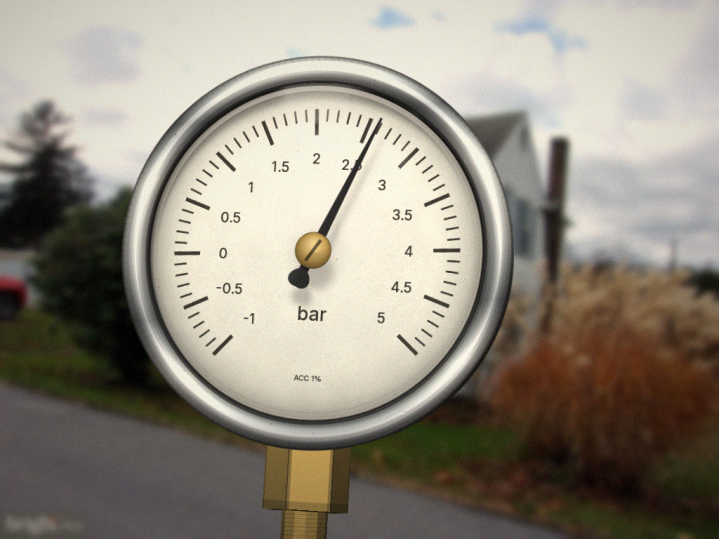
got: 2.6 bar
